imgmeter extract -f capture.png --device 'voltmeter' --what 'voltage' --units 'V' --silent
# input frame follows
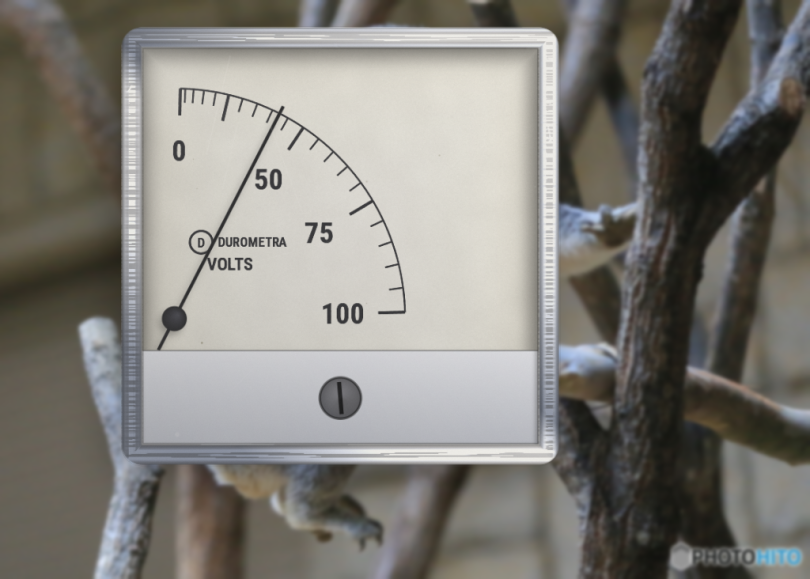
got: 42.5 V
